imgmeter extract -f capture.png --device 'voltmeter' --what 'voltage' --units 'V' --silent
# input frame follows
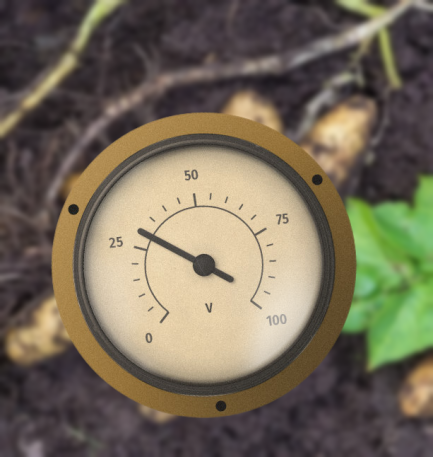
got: 30 V
